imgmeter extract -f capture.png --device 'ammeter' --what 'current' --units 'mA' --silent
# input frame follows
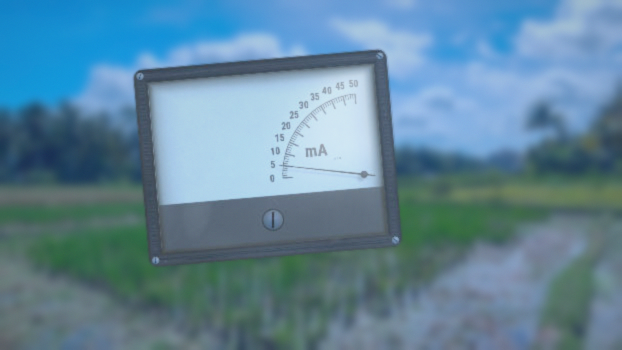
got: 5 mA
